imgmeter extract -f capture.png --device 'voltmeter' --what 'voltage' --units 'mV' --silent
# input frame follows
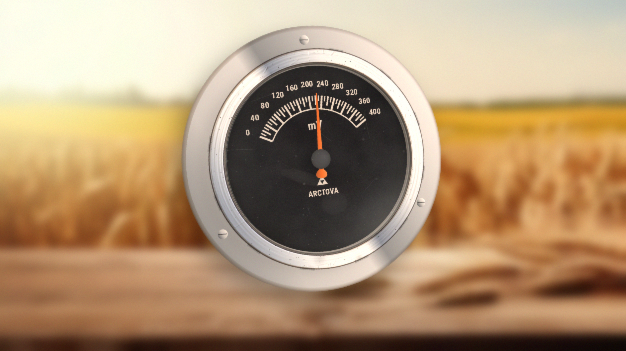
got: 220 mV
